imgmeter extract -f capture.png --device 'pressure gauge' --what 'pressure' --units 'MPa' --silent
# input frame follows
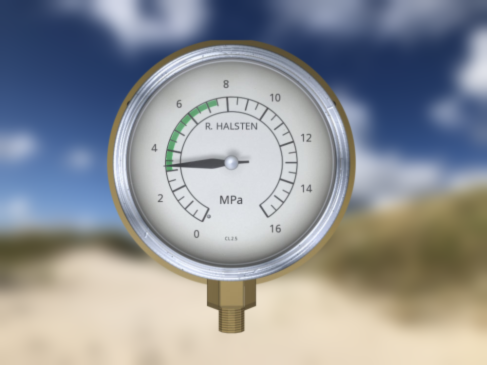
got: 3.25 MPa
